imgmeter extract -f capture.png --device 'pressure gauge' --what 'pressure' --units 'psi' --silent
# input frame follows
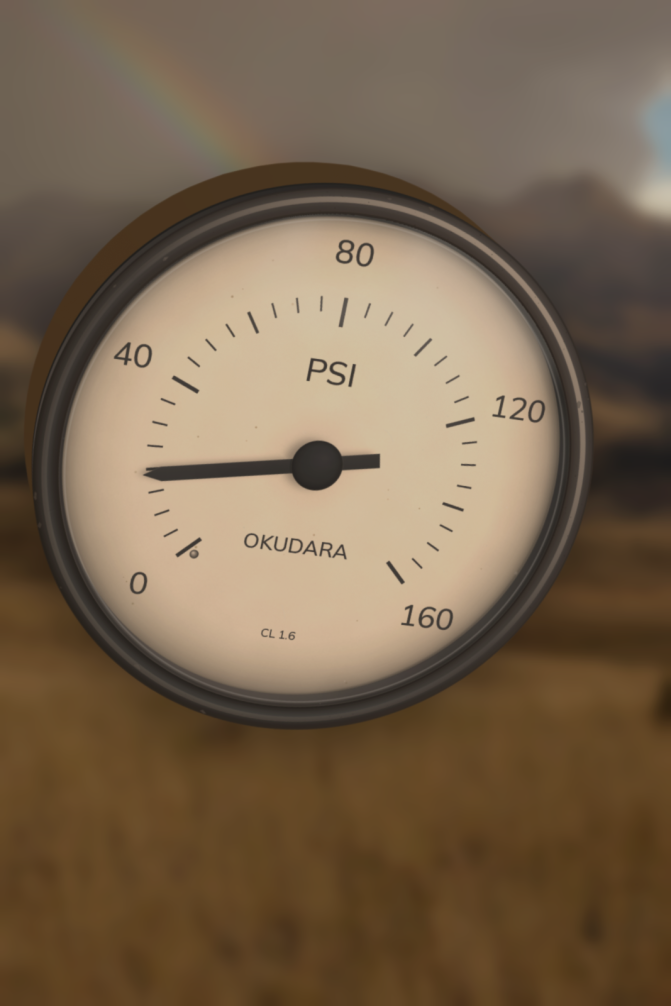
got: 20 psi
